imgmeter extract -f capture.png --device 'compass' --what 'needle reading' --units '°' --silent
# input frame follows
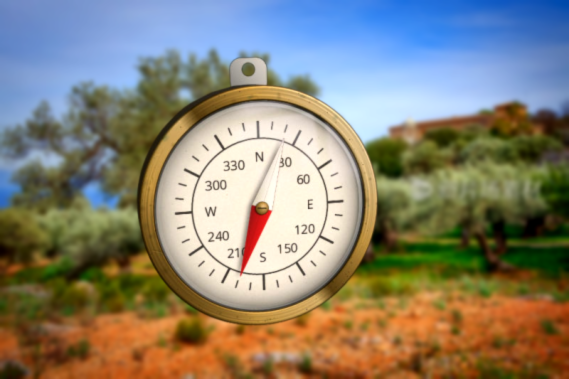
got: 200 °
